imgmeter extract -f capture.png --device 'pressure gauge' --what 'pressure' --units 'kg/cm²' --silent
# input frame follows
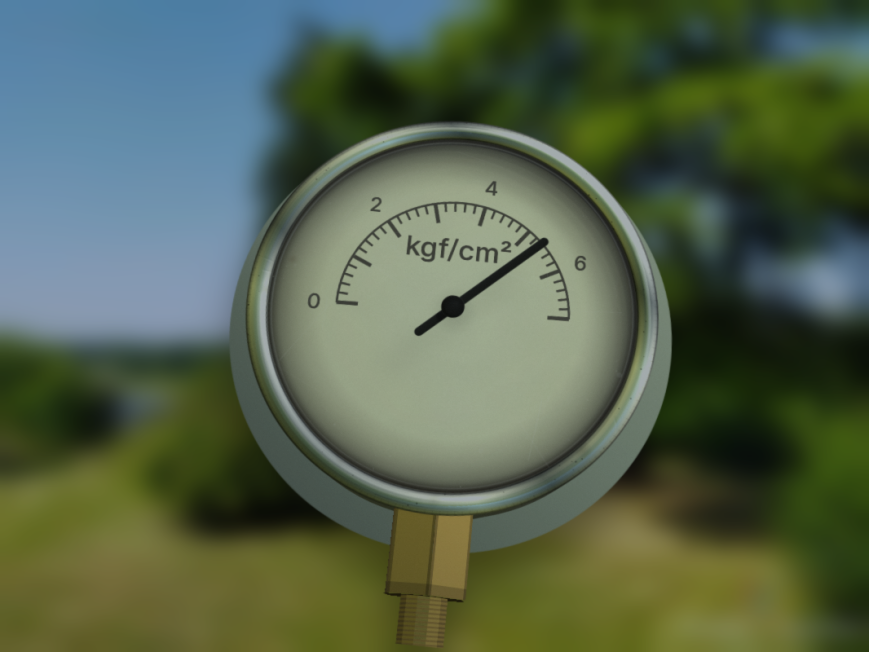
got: 5.4 kg/cm²
